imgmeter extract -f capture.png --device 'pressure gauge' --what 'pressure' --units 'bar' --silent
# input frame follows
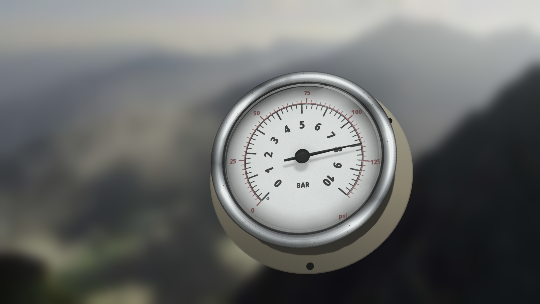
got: 8 bar
